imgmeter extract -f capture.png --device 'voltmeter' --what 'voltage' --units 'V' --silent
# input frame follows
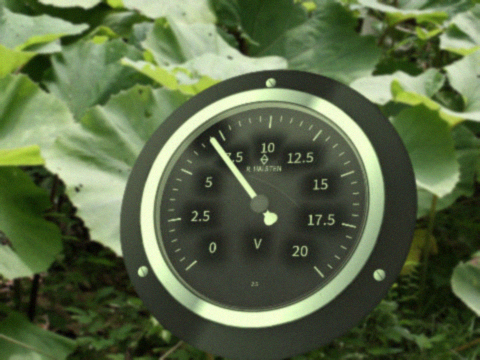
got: 7 V
